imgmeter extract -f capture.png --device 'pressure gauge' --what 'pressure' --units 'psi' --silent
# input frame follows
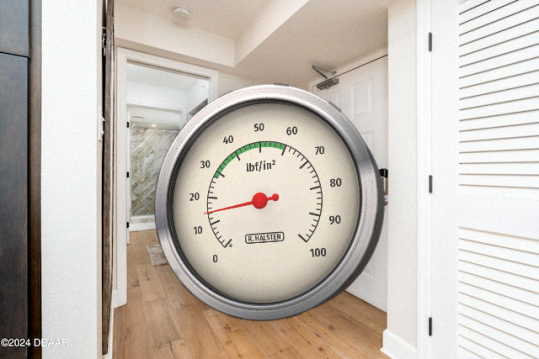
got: 14 psi
